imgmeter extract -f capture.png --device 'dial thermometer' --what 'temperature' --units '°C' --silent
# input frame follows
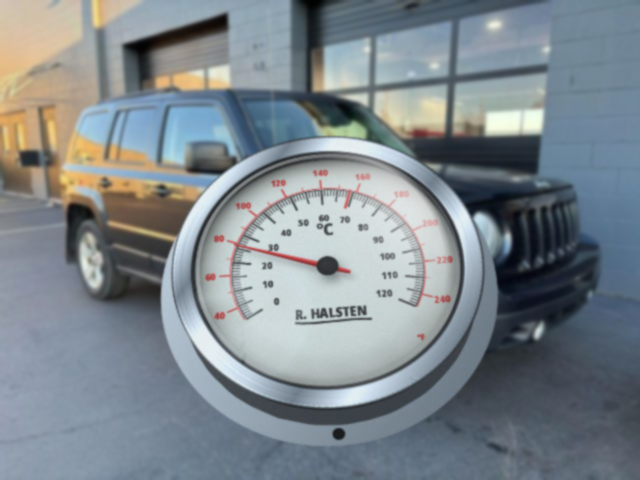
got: 25 °C
